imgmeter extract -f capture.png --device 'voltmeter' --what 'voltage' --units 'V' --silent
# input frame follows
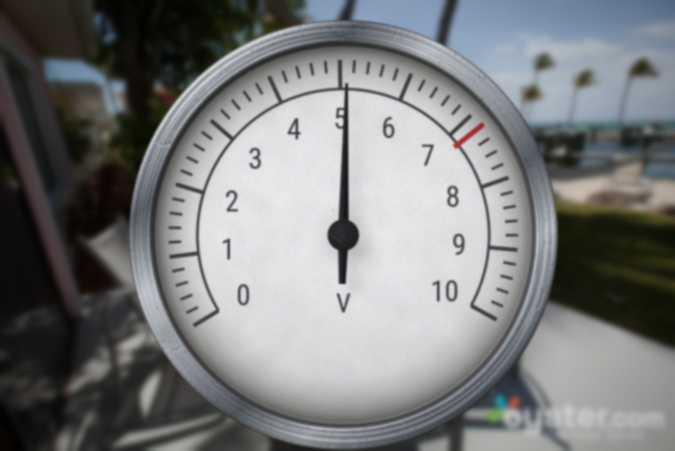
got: 5.1 V
